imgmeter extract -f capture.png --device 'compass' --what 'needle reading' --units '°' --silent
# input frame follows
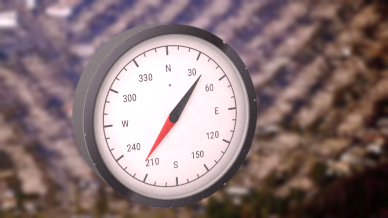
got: 220 °
